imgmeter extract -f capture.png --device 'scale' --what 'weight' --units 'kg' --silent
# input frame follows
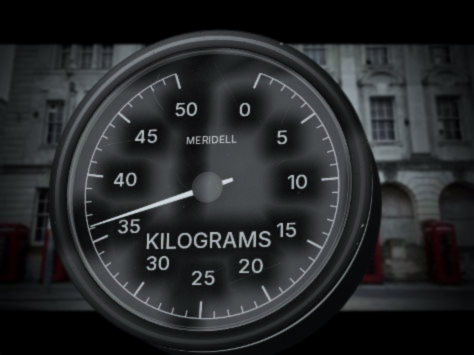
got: 36 kg
